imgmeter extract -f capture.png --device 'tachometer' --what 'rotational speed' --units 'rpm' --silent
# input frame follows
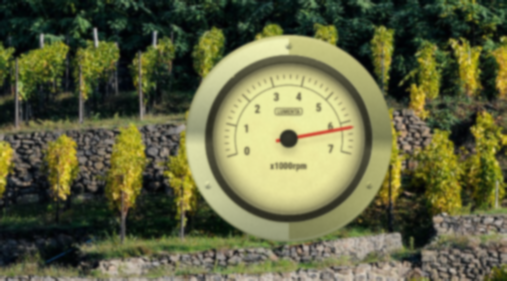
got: 6200 rpm
